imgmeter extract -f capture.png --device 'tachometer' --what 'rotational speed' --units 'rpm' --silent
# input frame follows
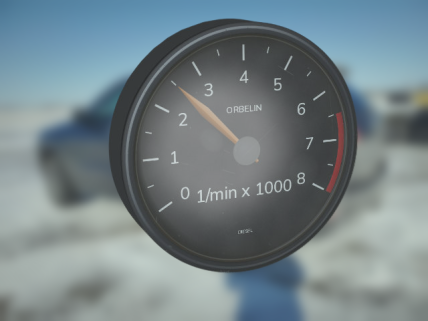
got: 2500 rpm
